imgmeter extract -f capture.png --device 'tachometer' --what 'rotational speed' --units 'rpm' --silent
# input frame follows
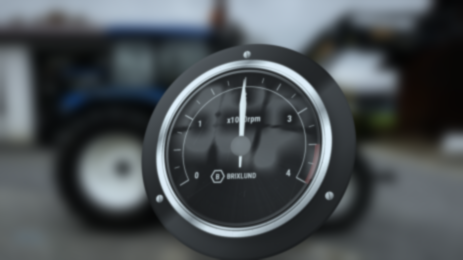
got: 2000 rpm
